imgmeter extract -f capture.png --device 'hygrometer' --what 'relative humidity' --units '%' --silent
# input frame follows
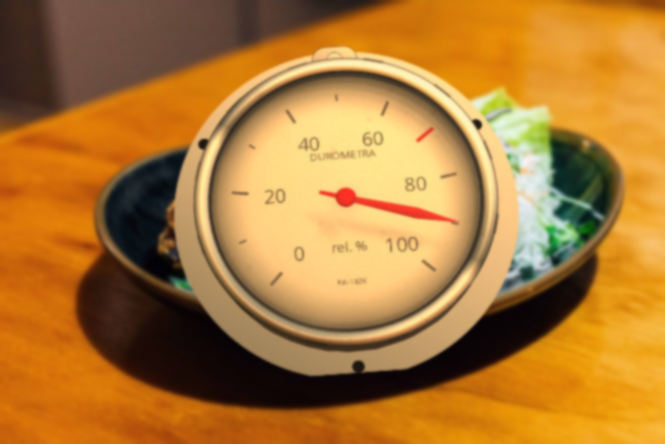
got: 90 %
